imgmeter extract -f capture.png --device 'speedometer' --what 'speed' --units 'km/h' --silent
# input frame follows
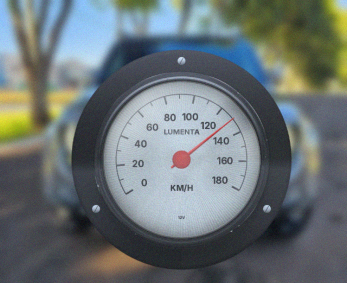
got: 130 km/h
